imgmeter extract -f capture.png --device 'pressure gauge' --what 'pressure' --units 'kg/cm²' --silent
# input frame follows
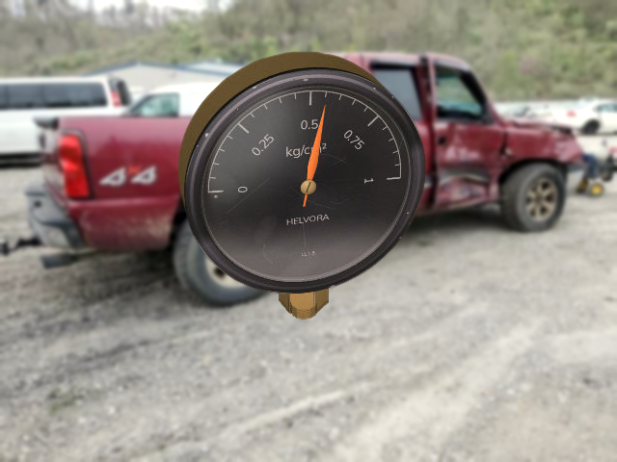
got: 0.55 kg/cm²
